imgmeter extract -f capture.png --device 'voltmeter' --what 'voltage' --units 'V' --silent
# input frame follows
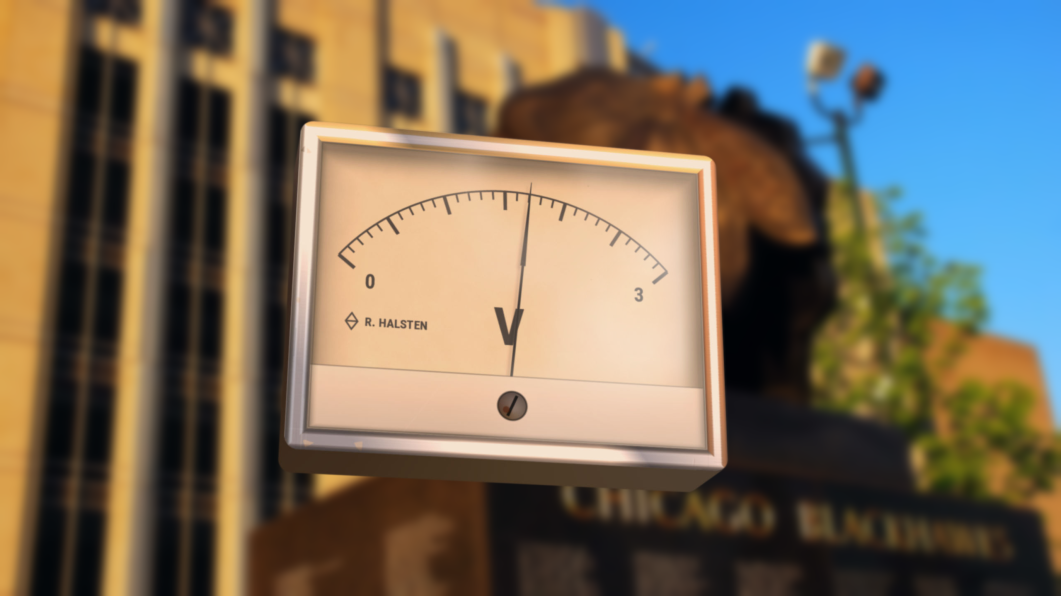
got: 1.7 V
